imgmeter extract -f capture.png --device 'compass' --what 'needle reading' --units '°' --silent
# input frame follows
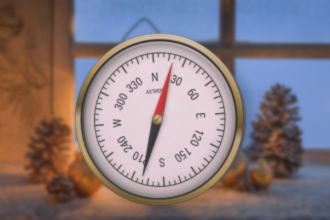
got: 20 °
